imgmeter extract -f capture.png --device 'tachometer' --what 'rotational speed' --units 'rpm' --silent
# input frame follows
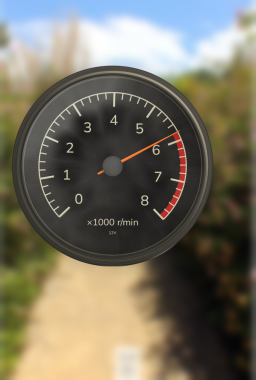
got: 5800 rpm
